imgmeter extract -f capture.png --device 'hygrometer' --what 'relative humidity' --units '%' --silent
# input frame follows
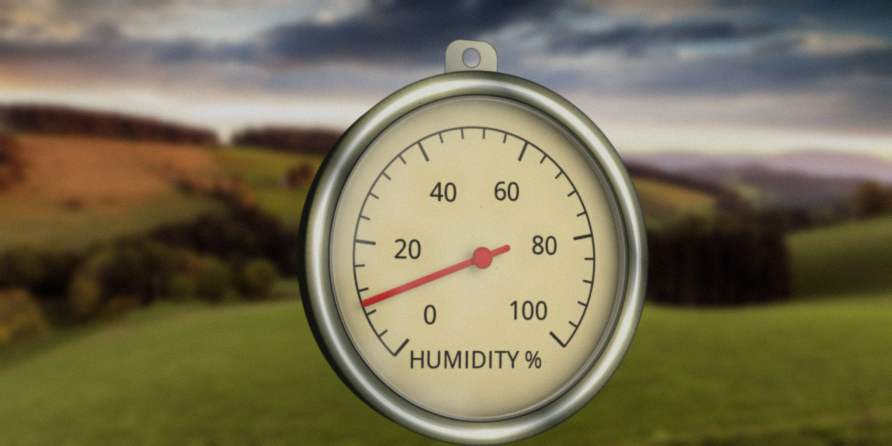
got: 10 %
